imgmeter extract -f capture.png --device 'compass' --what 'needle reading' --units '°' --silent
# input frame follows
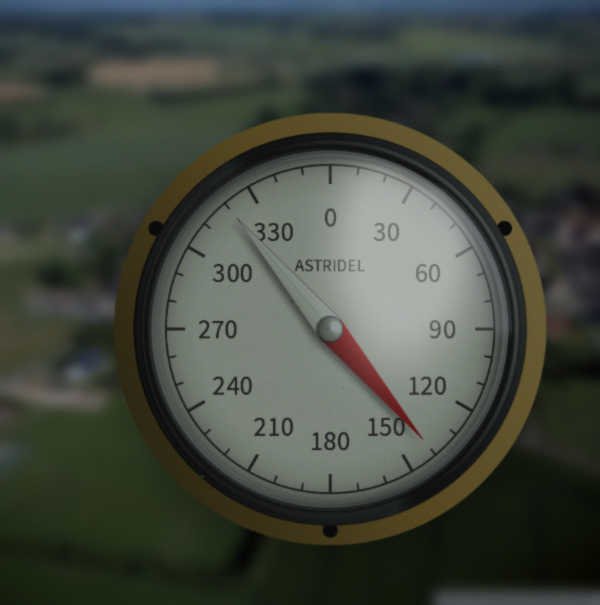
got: 140 °
